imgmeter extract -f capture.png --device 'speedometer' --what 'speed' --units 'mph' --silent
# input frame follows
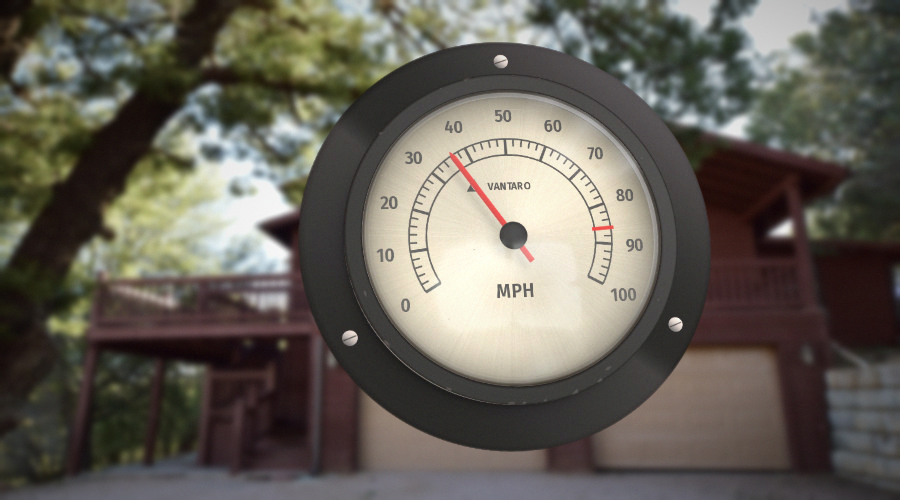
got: 36 mph
